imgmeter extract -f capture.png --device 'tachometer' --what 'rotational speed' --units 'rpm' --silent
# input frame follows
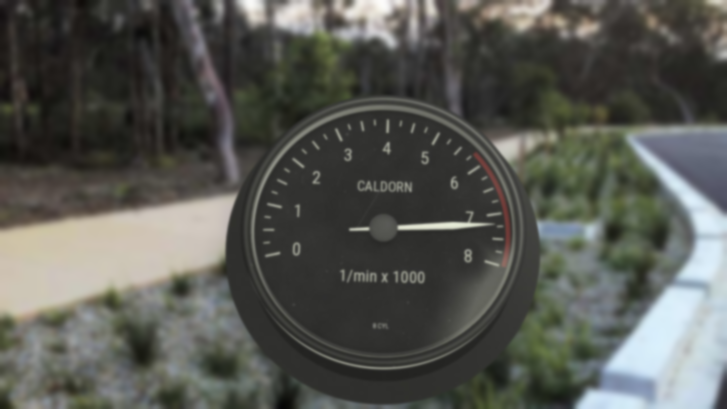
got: 7250 rpm
